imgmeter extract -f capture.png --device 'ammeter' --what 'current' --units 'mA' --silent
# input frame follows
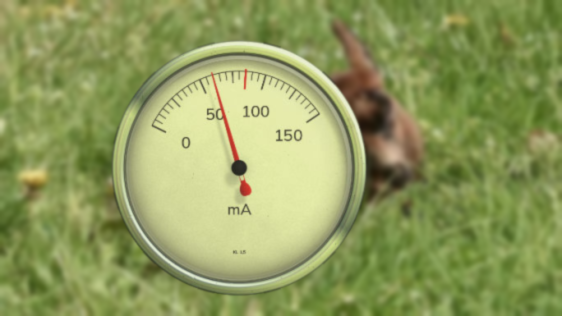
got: 60 mA
